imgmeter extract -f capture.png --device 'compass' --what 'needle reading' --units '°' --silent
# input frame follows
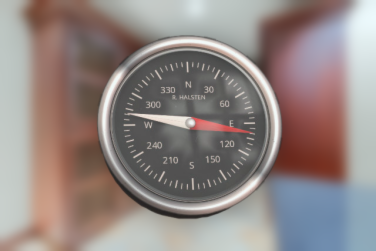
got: 100 °
